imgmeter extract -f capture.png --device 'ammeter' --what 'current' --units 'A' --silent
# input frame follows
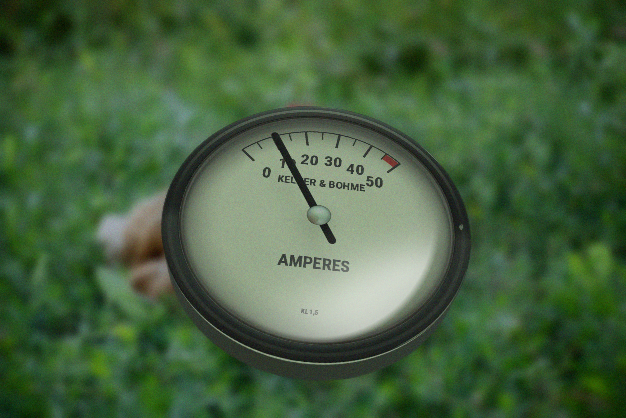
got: 10 A
